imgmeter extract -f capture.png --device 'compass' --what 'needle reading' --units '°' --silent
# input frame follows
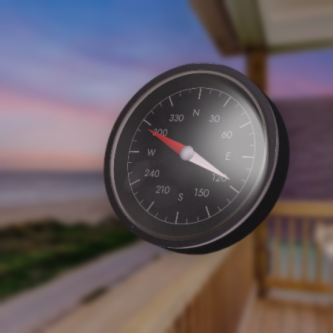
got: 295 °
